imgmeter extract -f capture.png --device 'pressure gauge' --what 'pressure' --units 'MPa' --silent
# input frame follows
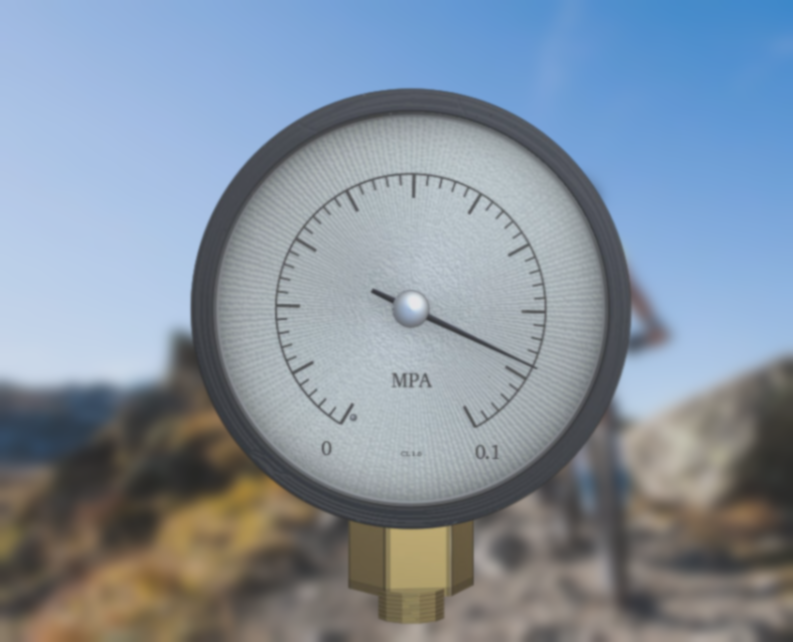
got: 0.088 MPa
